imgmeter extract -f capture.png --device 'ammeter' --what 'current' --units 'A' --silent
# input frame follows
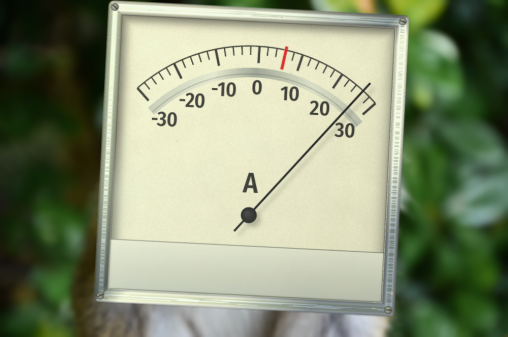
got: 26 A
